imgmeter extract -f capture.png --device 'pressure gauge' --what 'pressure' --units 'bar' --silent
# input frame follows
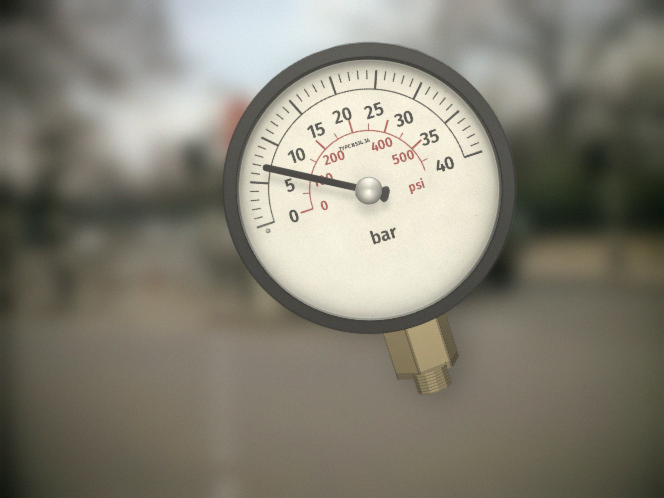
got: 7 bar
